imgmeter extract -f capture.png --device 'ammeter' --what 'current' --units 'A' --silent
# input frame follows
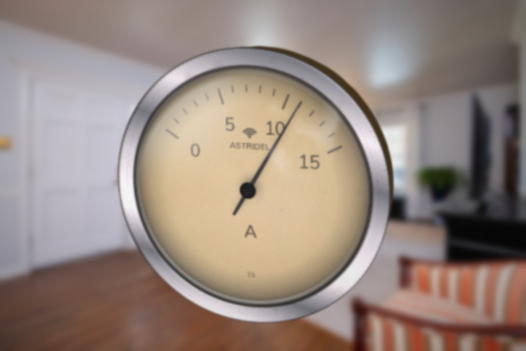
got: 11 A
